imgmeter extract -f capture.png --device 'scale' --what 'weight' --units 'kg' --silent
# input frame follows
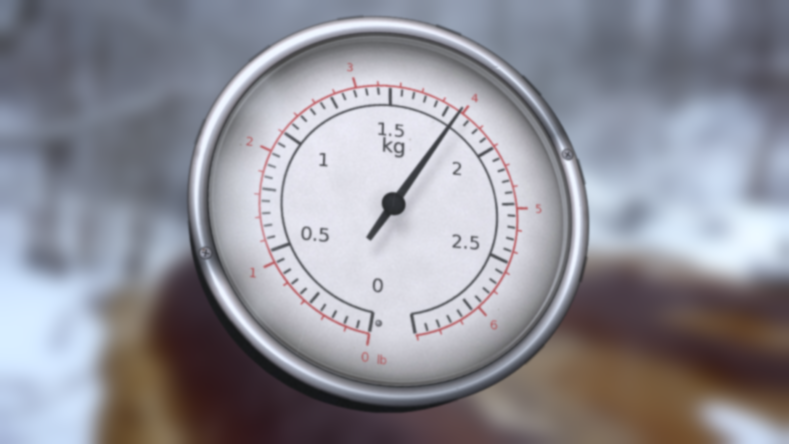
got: 1.8 kg
